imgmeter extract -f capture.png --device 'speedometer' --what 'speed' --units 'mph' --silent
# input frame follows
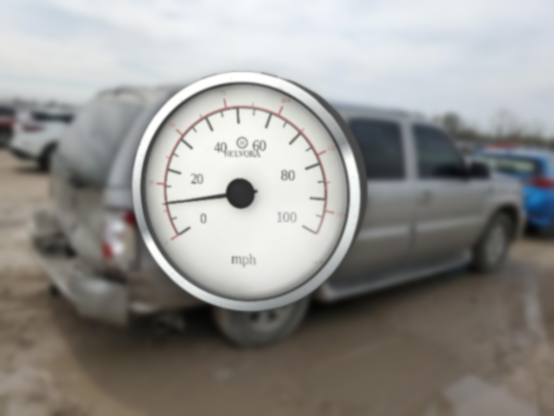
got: 10 mph
